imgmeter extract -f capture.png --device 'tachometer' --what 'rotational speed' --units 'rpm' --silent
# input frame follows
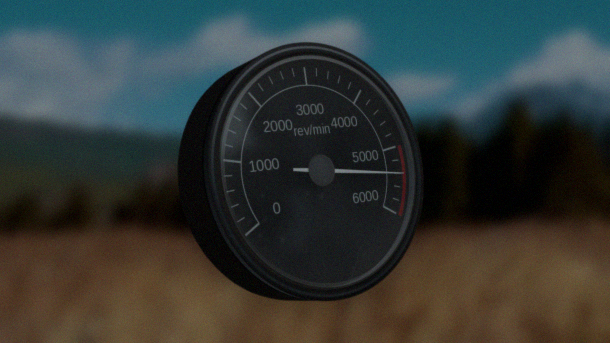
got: 5400 rpm
